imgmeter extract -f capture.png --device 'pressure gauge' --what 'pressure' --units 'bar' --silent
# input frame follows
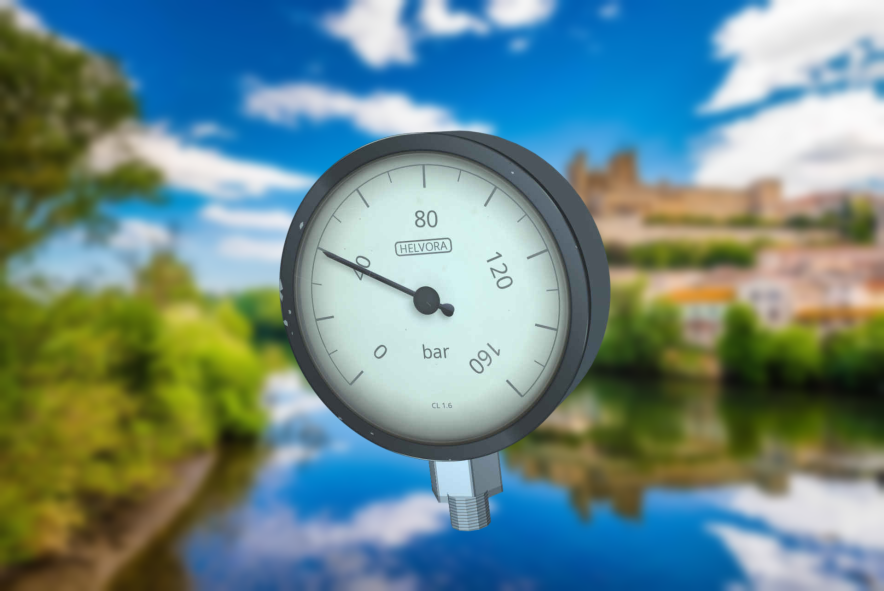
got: 40 bar
